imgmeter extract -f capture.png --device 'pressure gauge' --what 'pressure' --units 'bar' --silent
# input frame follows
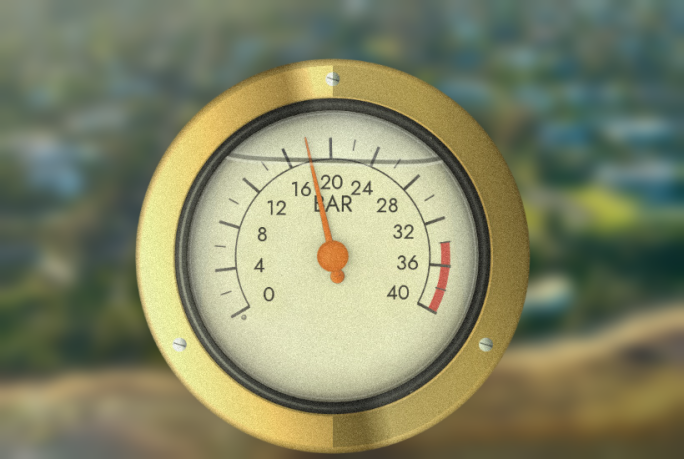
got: 18 bar
